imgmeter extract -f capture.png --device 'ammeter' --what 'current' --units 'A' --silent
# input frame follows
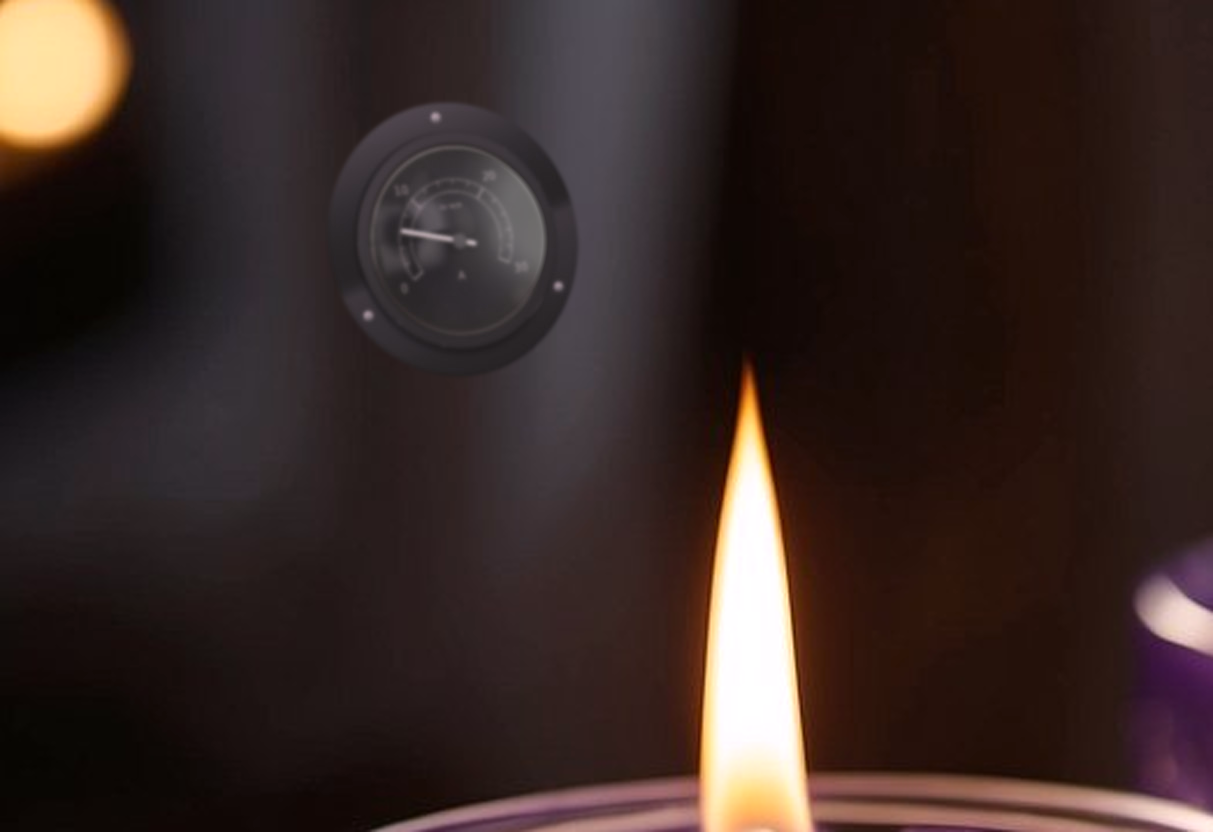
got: 6 A
